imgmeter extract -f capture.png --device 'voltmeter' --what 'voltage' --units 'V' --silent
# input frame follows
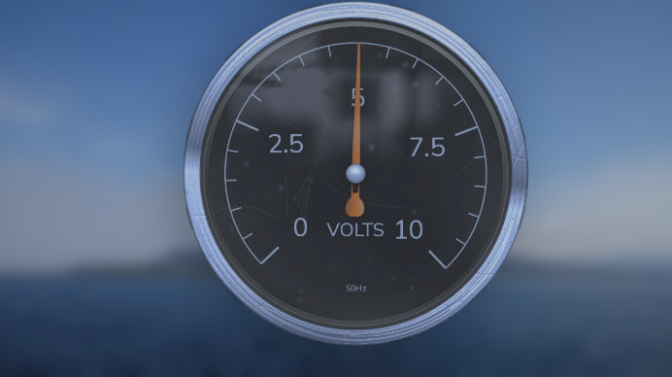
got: 5 V
